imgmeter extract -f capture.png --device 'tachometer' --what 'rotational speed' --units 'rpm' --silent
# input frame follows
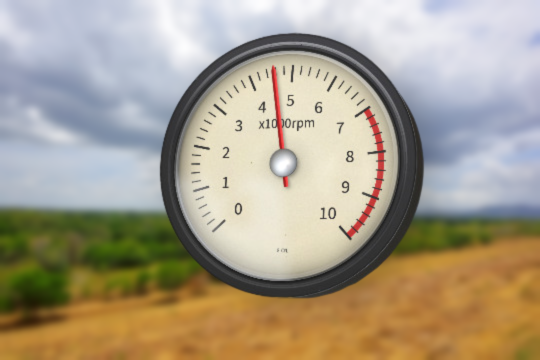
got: 4600 rpm
